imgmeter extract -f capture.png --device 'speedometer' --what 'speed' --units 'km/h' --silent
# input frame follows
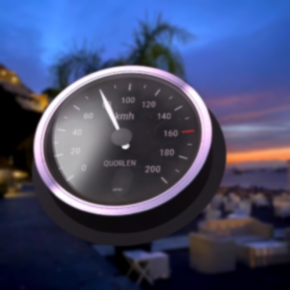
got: 80 km/h
